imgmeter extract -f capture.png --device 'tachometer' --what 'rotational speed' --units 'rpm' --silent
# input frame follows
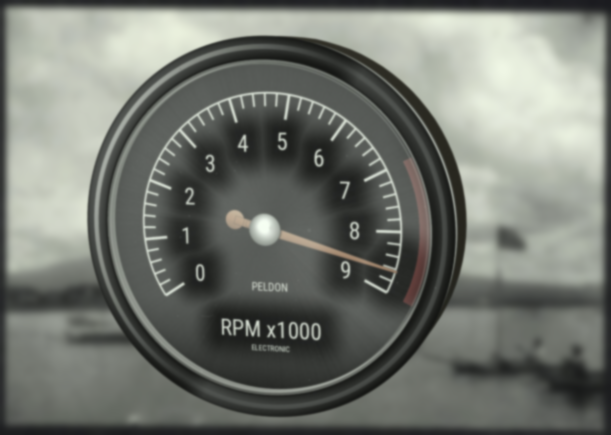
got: 8600 rpm
